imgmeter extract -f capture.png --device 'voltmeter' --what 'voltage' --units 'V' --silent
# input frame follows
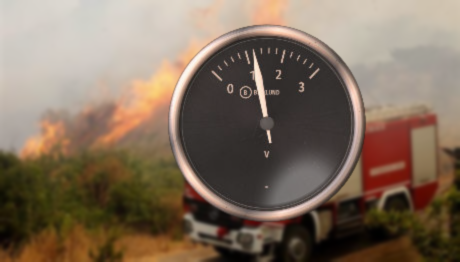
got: 1.2 V
